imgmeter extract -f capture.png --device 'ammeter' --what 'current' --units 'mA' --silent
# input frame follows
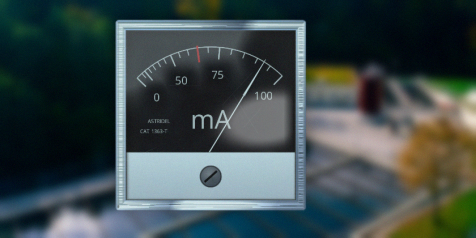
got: 92.5 mA
